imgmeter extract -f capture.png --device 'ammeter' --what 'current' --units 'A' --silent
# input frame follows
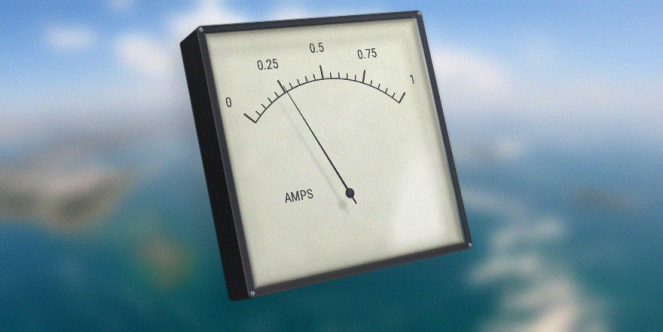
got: 0.25 A
